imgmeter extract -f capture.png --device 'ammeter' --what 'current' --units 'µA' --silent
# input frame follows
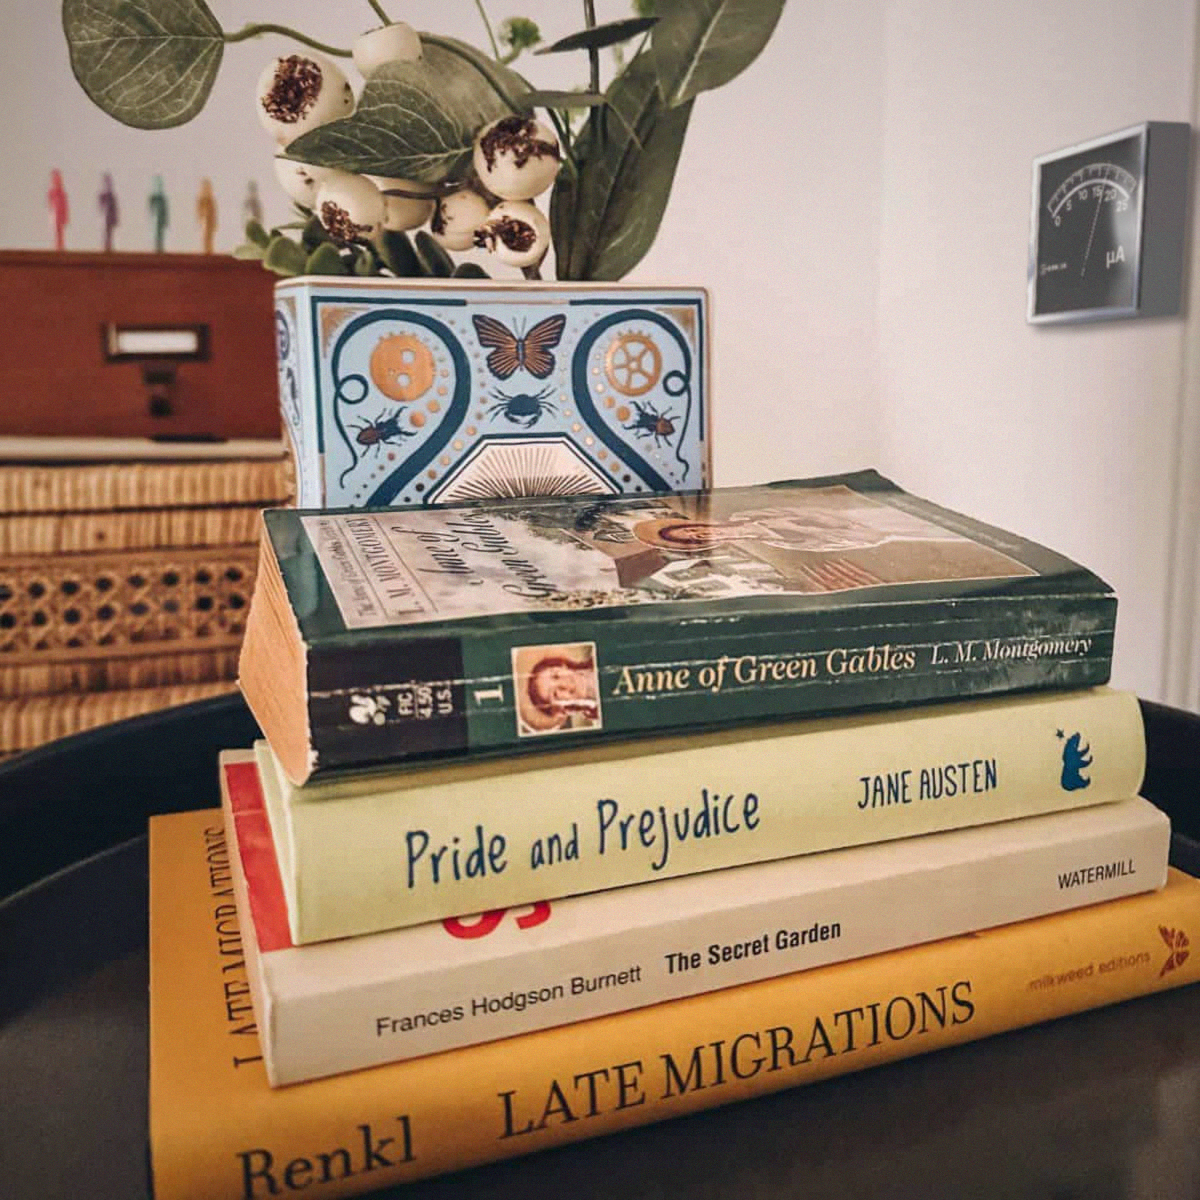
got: 17.5 µA
